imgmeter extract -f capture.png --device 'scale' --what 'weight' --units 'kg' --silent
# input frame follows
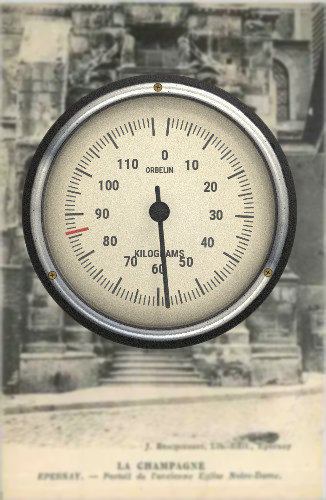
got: 58 kg
